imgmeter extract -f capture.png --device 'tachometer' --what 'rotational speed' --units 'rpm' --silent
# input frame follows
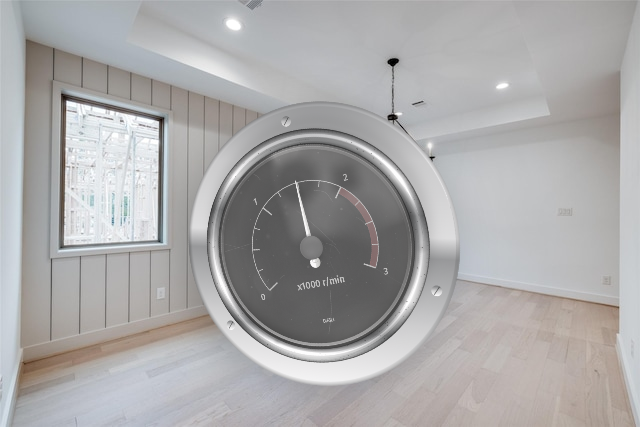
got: 1500 rpm
